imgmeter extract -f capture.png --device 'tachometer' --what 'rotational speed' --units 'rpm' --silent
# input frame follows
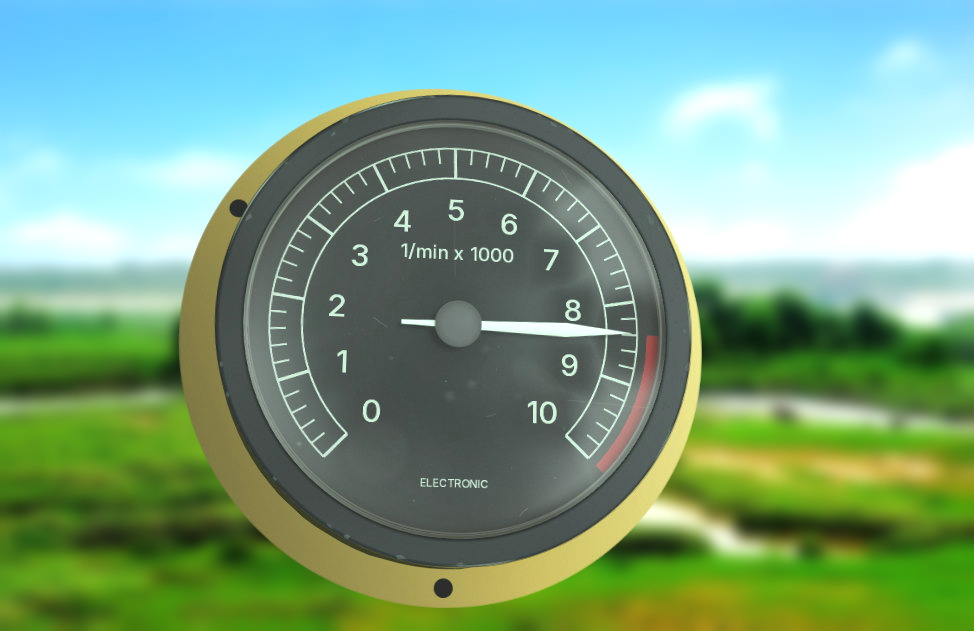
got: 8400 rpm
